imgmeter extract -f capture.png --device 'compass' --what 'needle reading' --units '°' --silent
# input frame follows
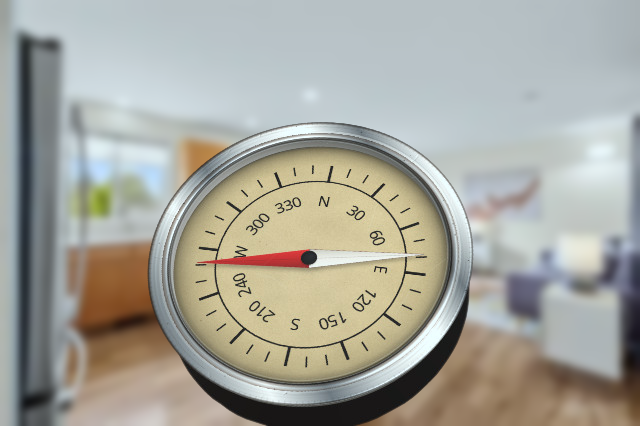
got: 260 °
